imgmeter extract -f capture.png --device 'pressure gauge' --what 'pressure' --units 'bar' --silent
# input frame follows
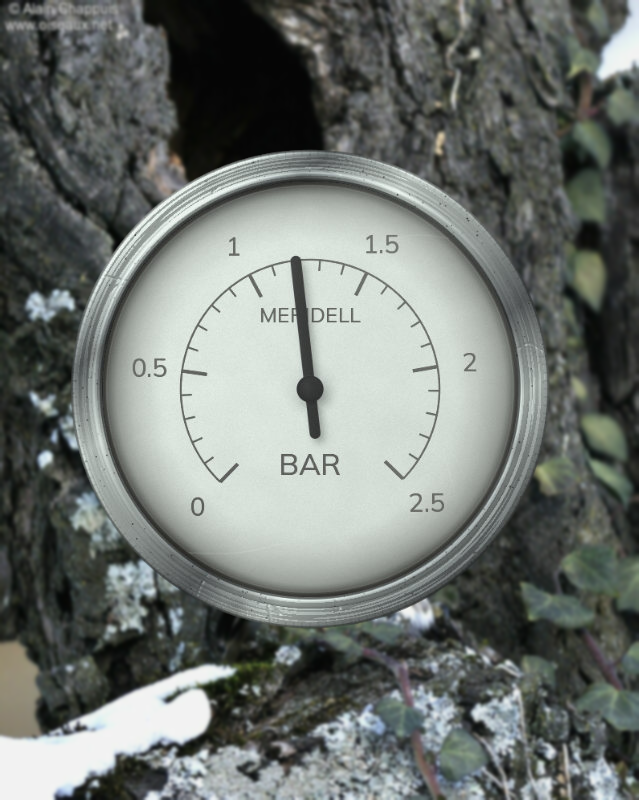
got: 1.2 bar
